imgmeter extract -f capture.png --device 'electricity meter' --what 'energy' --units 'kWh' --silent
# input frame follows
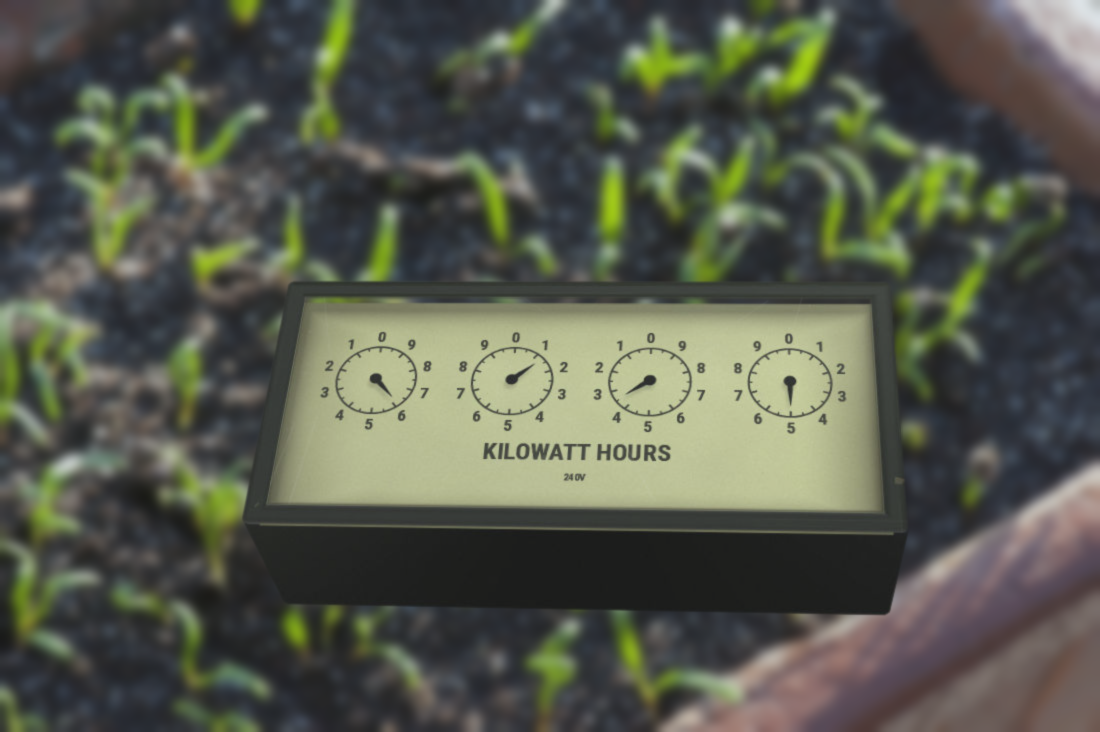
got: 6135 kWh
